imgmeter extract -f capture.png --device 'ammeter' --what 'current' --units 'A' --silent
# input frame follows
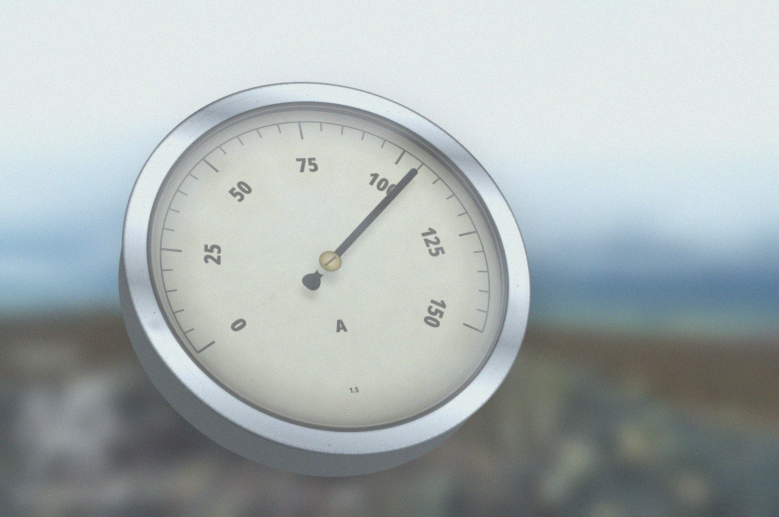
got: 105 A
